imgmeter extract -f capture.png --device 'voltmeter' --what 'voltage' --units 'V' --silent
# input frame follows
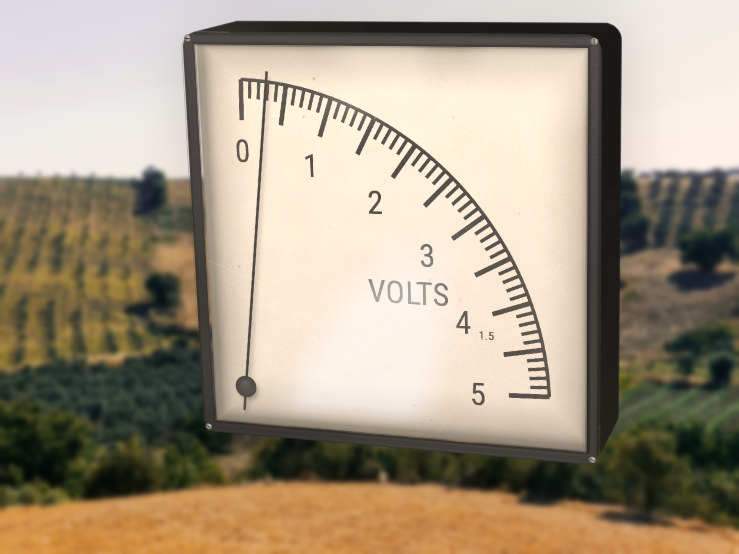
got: 0.3 V
